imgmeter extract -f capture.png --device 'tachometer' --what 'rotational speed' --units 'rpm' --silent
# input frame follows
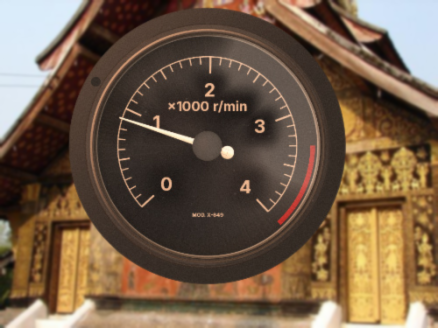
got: 900 rpm
